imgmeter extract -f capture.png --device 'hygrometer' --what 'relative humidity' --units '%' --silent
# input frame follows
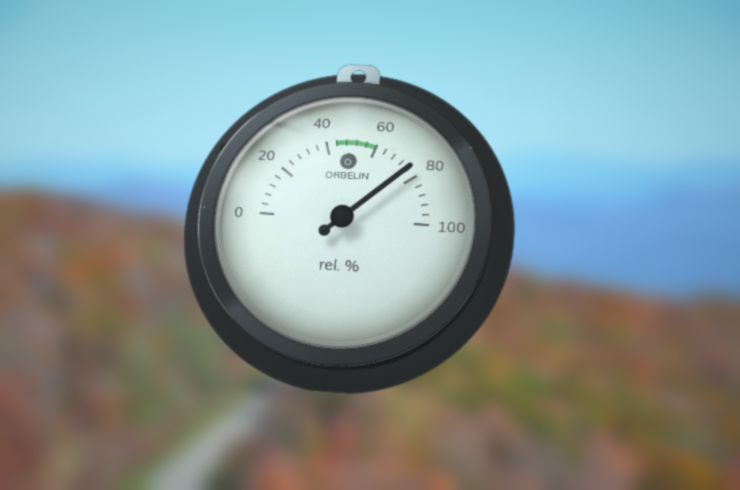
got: 76 %
